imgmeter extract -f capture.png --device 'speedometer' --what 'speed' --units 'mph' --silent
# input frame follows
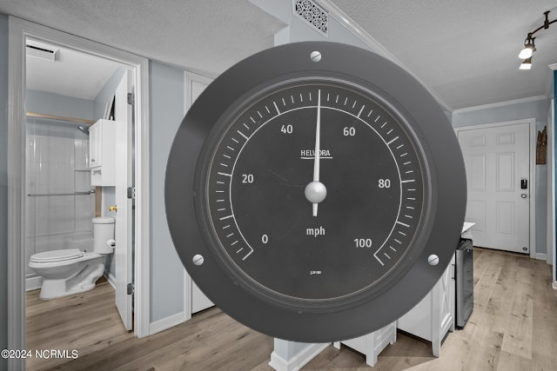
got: 50 mph
